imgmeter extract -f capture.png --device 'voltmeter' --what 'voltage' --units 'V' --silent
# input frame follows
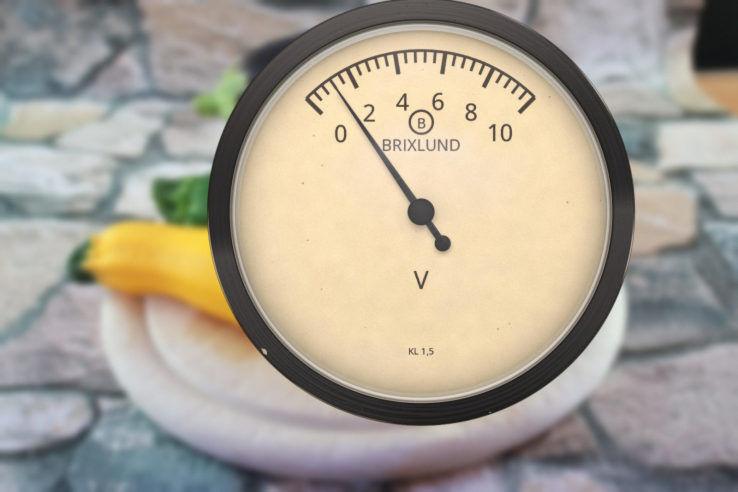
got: 1.2 V
